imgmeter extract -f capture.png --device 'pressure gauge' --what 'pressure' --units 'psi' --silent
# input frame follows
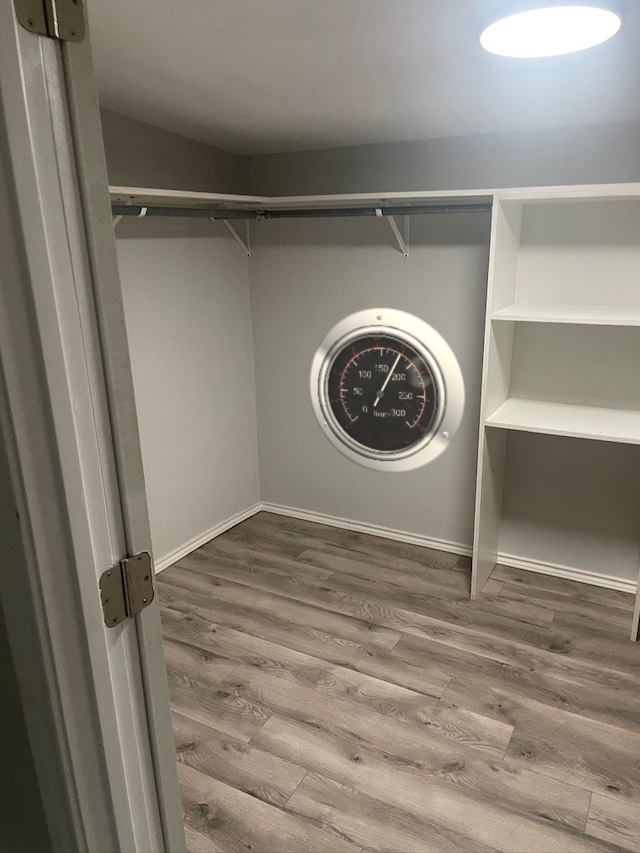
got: 180 psi
